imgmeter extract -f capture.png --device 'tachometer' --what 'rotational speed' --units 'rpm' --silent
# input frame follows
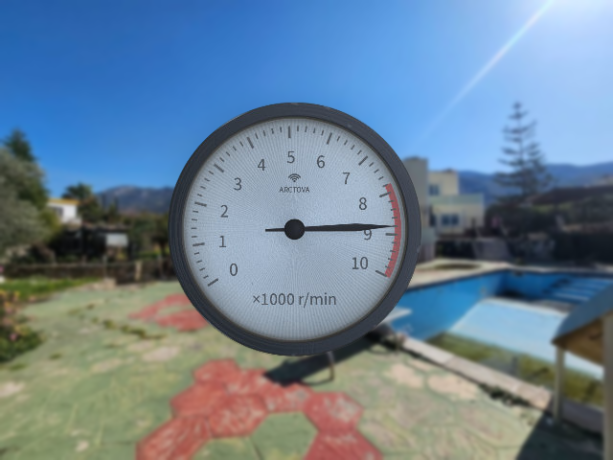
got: 8800 rpm
